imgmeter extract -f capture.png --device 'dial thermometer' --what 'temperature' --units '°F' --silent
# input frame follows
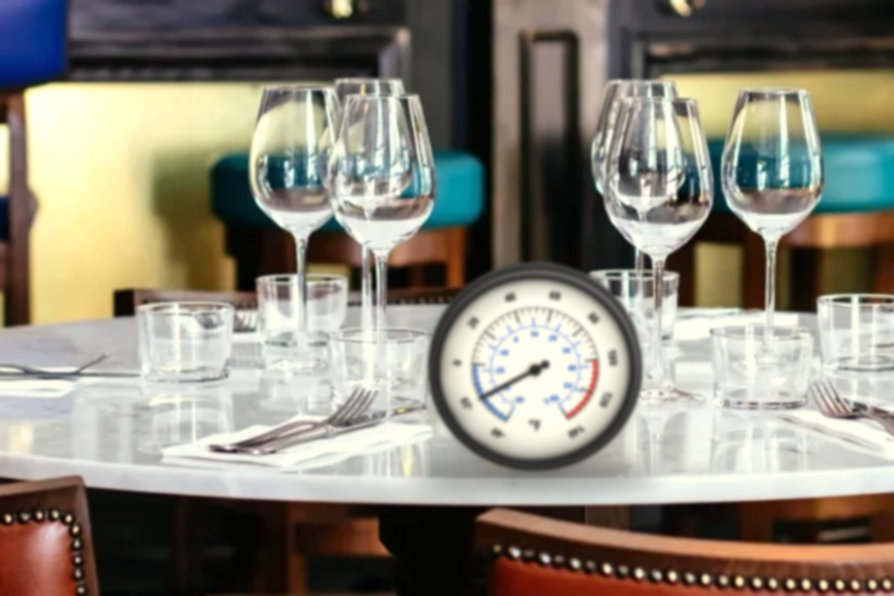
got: -20 °F
